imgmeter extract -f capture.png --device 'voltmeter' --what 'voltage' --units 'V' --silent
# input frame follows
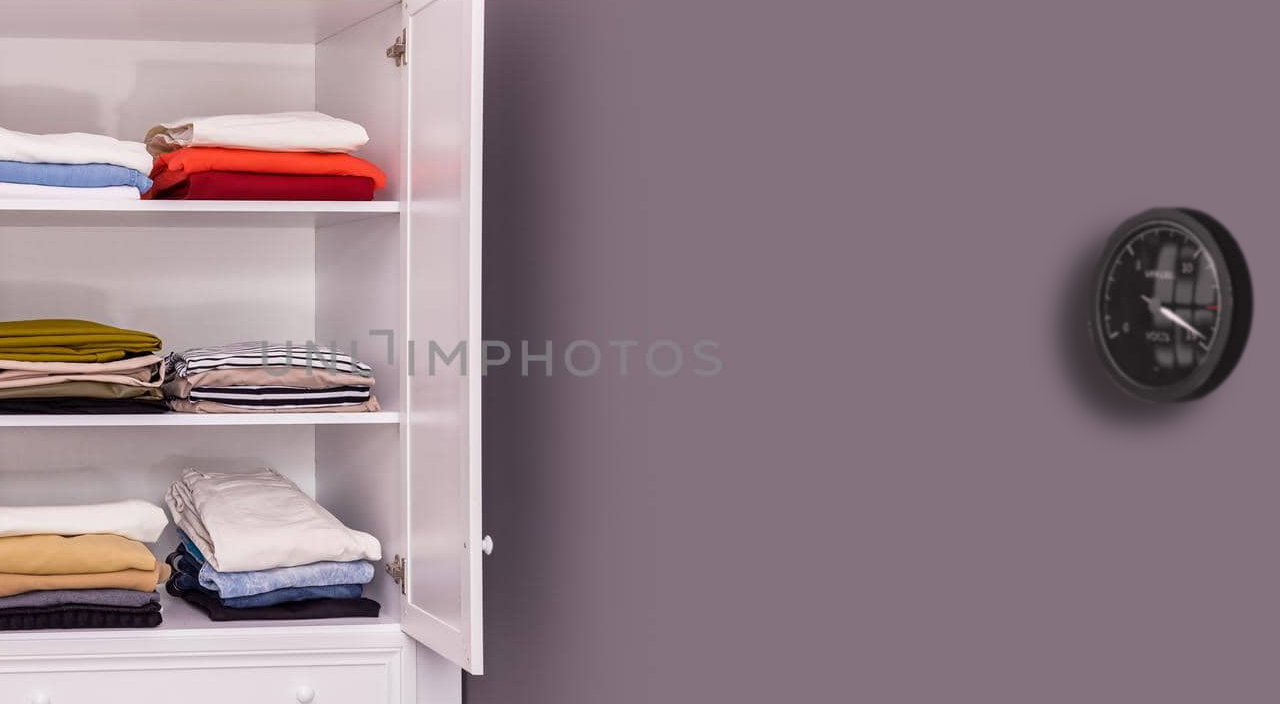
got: 14.5 V
